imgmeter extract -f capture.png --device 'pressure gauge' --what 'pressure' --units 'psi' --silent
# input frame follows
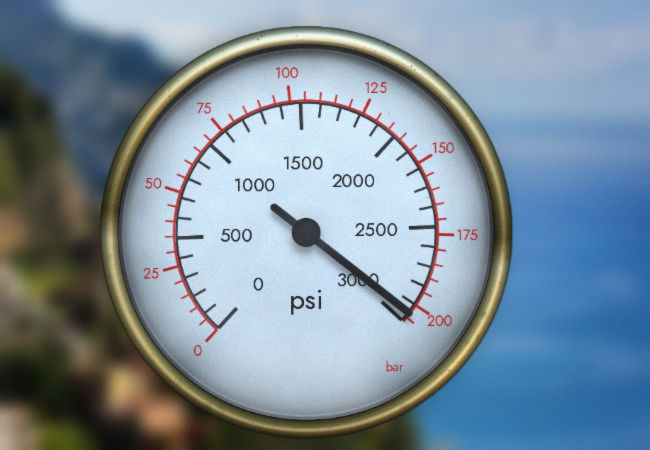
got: 2950 psi
